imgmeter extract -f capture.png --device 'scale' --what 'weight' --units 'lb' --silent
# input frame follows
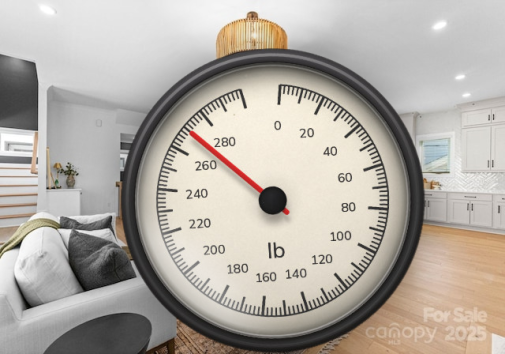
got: 270 lb
